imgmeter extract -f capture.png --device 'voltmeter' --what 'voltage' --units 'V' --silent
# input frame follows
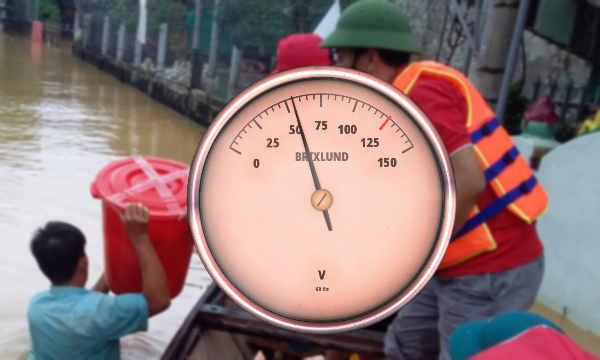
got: 55 V
